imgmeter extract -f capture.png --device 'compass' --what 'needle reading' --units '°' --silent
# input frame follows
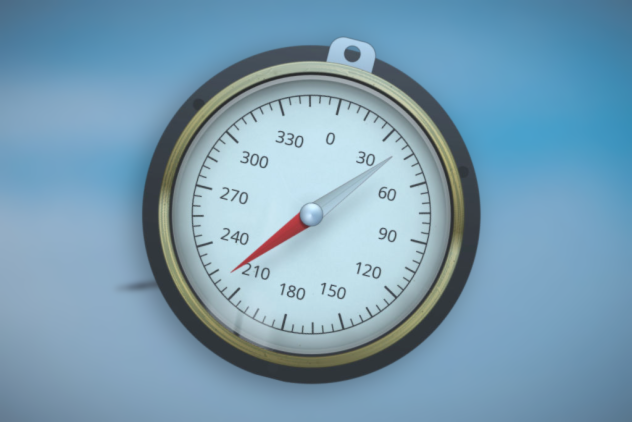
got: 220 °
